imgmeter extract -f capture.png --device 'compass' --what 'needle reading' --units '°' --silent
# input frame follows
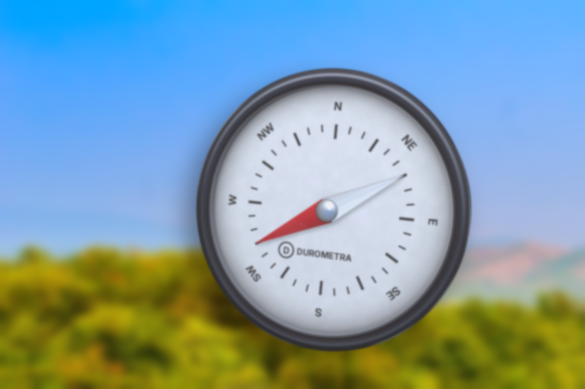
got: 240 °
